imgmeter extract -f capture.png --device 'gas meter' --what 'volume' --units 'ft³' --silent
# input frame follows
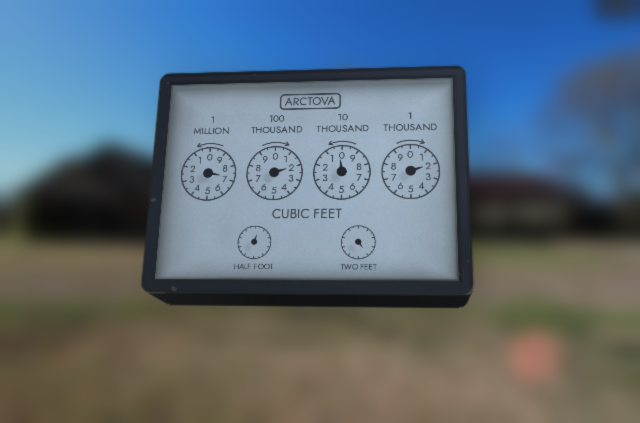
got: 720200 ft³
